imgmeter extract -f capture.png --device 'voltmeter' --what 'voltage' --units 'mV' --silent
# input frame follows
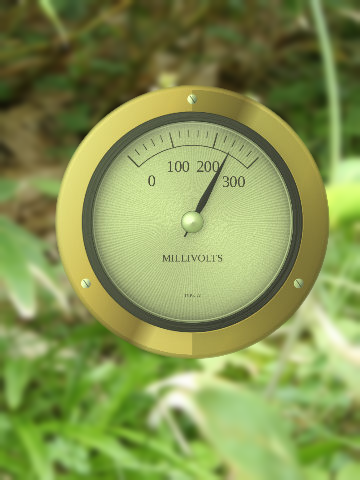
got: 240 mV
